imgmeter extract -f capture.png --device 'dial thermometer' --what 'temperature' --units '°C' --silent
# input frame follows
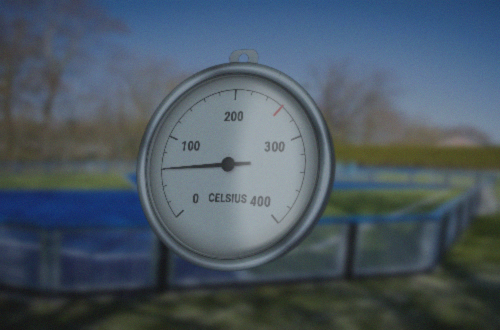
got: 60 °C
